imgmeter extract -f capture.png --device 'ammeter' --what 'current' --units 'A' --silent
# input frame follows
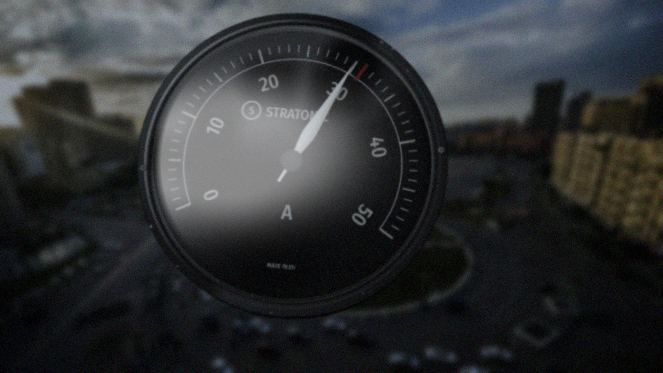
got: 30 A
